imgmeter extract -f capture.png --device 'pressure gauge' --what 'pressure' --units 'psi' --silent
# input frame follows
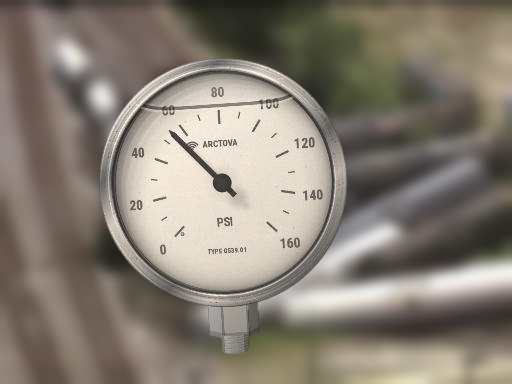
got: 55 psi
